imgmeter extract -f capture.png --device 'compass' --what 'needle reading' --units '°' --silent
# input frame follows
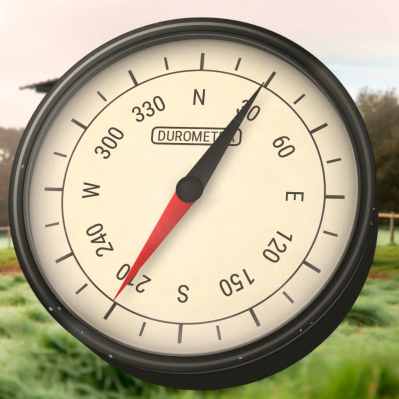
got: 210 °
